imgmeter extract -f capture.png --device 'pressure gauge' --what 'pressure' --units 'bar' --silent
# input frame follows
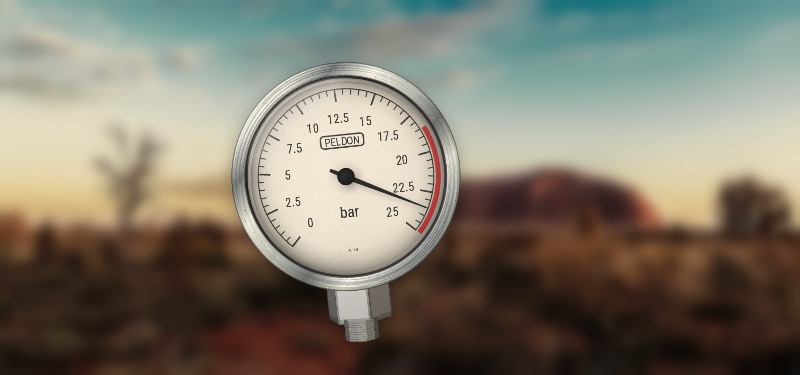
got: 23.5 bar
